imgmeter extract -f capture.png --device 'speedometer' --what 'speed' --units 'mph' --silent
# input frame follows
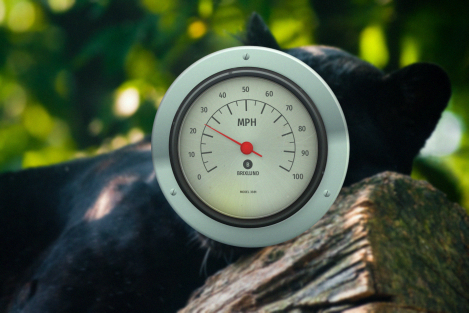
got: 25 mph
